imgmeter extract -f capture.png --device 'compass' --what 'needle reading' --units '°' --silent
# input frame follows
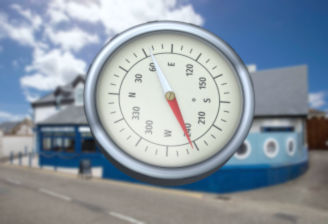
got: 245 °
